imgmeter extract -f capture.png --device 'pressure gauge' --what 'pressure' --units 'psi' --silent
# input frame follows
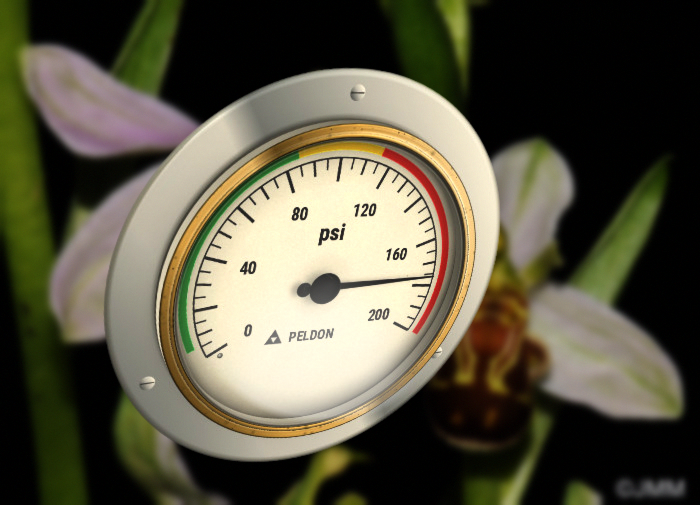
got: 175 psi
